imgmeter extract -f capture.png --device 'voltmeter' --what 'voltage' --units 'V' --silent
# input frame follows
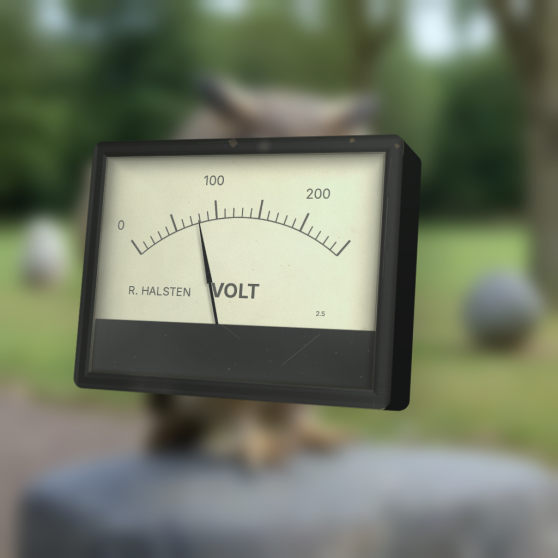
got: 80 V
